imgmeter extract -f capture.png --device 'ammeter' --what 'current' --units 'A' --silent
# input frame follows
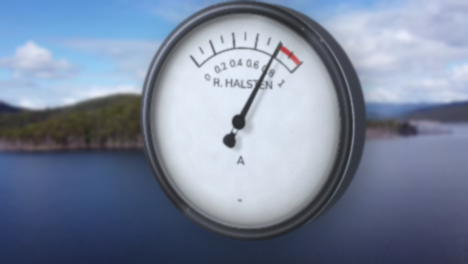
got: 0.8 A
